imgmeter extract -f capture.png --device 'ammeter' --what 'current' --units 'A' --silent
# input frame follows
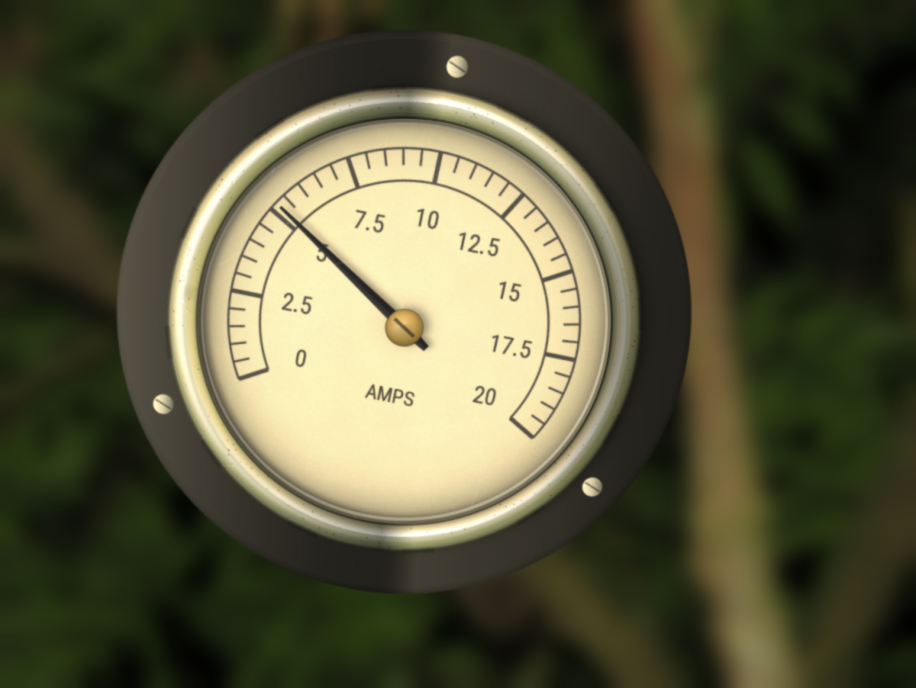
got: 5.25 A
